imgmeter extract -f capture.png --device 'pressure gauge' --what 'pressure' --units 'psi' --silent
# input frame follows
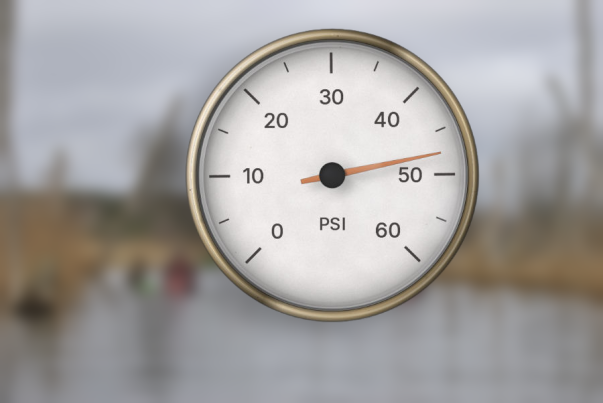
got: 47.5 psi
